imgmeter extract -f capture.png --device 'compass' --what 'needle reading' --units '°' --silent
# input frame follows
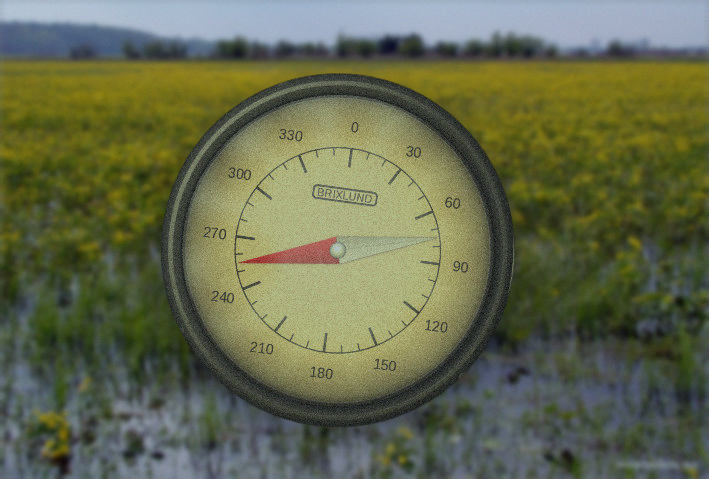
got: 255 °
